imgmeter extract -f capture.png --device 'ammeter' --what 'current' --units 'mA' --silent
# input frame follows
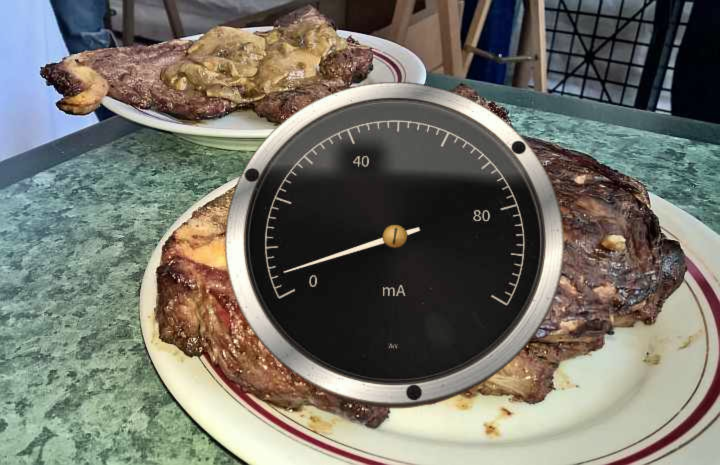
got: 4 mA
